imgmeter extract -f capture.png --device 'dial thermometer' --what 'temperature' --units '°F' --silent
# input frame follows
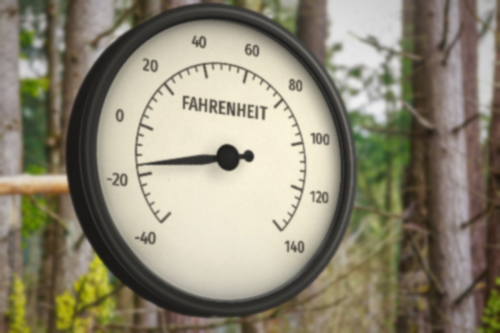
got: -16 °F
